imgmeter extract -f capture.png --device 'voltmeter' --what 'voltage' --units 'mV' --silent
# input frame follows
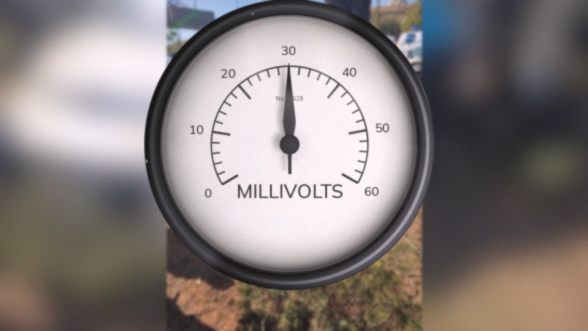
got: 30 mV
